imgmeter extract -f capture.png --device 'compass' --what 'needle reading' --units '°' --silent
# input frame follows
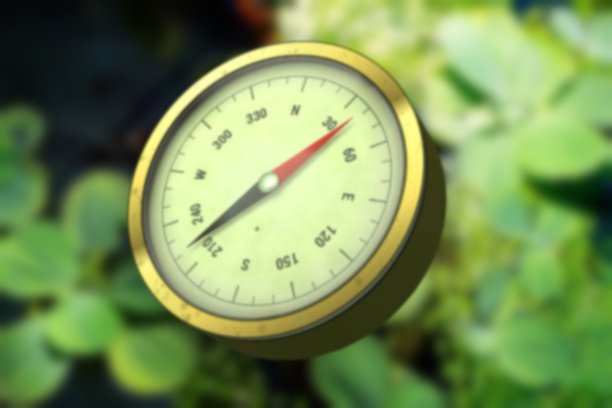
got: 40 °
